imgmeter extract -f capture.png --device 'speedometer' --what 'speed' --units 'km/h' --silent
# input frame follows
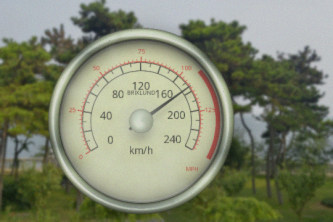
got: 175 km/h
